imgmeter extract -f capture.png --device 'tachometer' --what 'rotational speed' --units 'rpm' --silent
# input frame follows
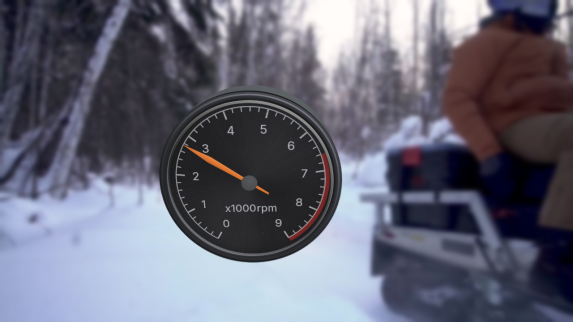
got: 2800 rpm
